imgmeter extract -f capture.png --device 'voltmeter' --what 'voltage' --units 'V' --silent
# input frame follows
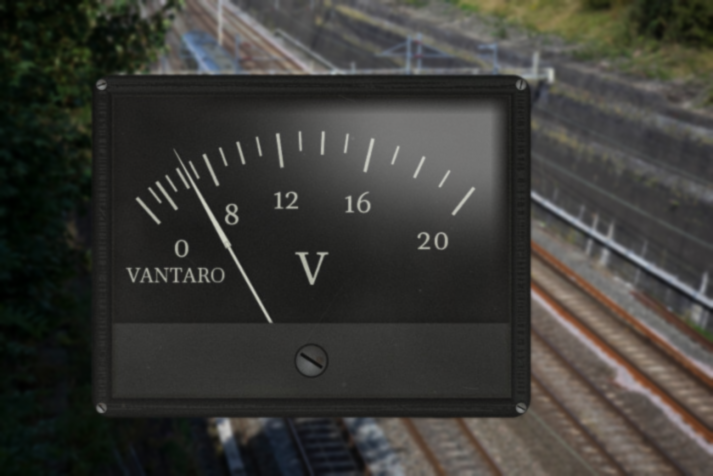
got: 6.5 V
